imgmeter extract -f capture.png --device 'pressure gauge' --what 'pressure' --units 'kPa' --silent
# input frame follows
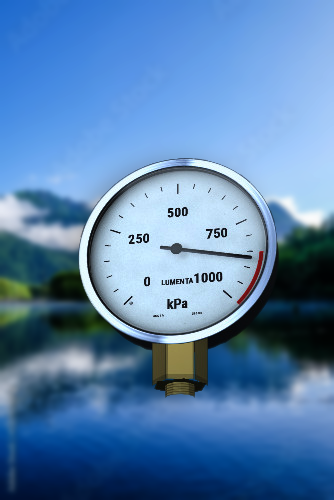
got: 875 kPa
